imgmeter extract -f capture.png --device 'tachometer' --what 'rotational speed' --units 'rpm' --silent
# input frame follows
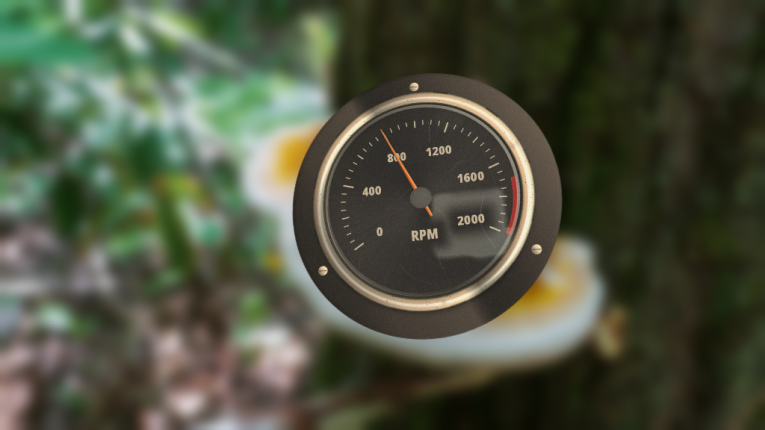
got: 800 rpm
